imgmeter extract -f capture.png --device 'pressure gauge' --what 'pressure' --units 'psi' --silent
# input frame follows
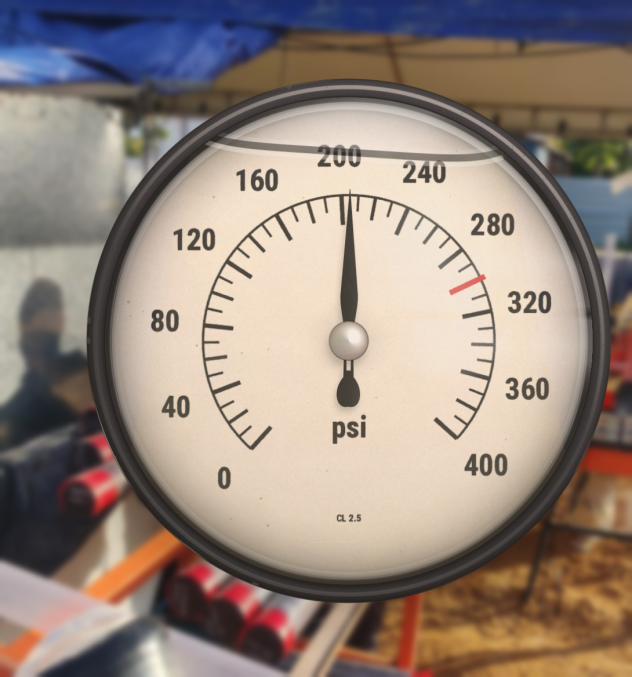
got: 205 psi
